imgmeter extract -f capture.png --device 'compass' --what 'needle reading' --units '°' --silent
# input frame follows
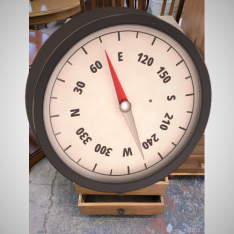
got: 75 °
